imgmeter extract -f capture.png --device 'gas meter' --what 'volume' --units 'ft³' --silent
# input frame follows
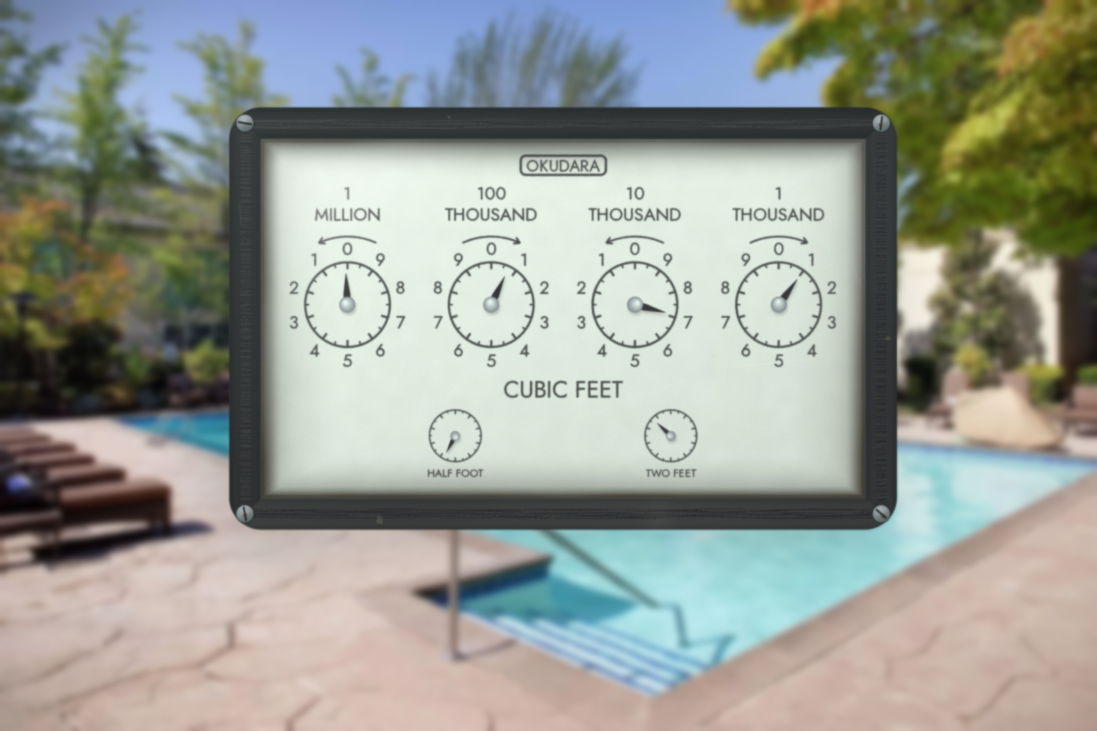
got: 7100 ft³
